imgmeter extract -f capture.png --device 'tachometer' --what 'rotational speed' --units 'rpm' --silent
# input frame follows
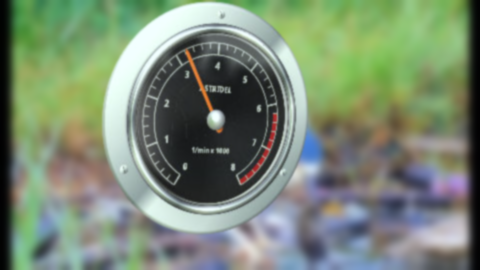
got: 3200 rpm
